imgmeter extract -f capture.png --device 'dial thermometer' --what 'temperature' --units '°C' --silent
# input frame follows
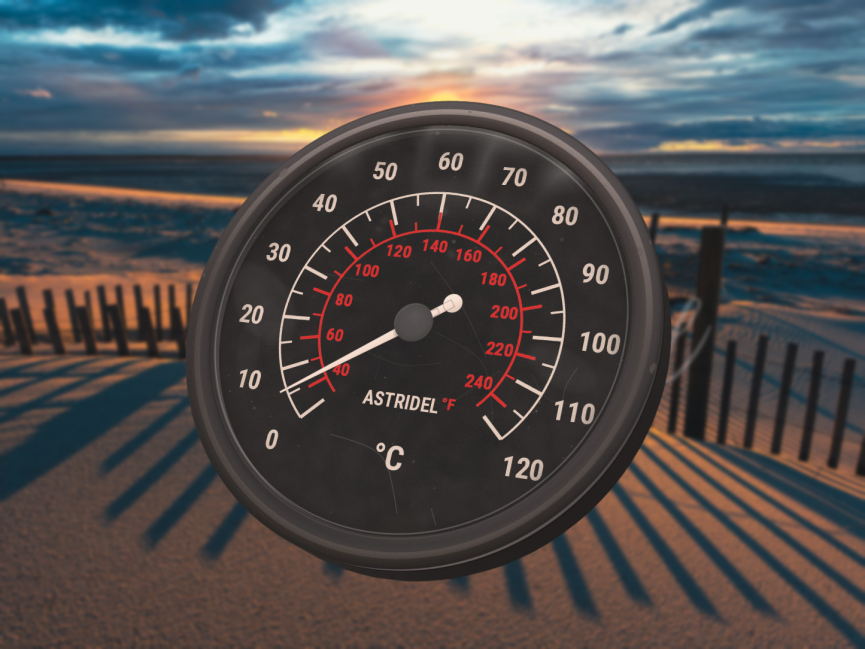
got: 5 °C
